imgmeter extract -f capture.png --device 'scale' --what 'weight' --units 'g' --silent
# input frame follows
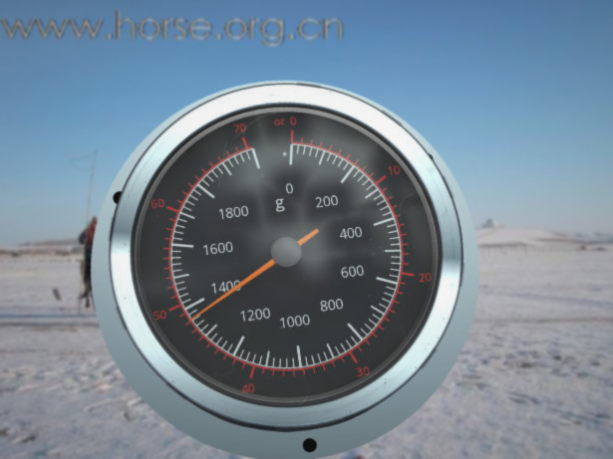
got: 1360 g
